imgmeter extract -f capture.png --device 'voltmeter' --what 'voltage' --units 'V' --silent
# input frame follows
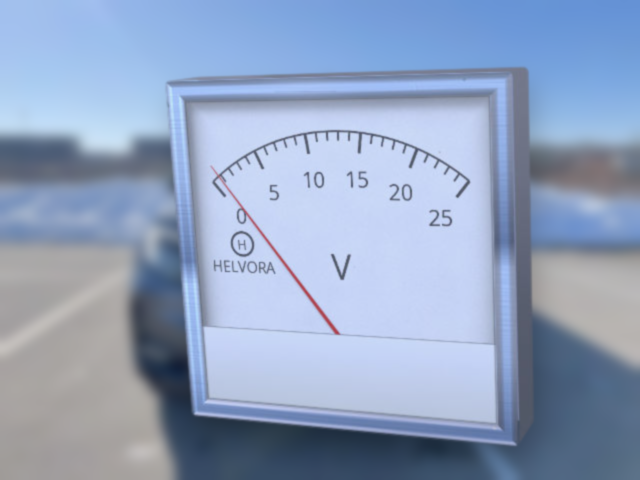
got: 1 V
